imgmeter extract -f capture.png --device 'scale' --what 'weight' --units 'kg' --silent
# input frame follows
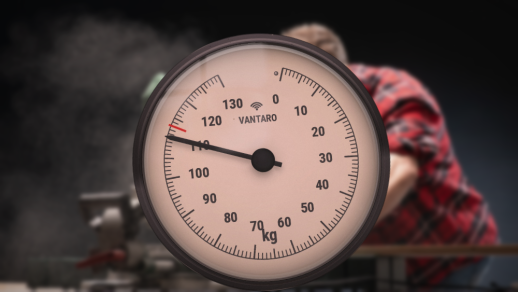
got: 110 kg
